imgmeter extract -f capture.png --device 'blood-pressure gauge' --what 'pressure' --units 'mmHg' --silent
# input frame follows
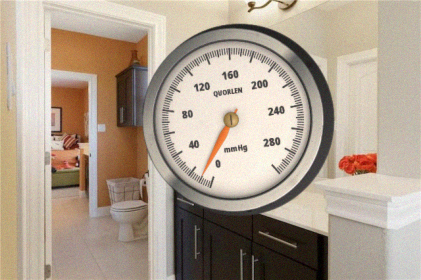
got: 10 mmHg
